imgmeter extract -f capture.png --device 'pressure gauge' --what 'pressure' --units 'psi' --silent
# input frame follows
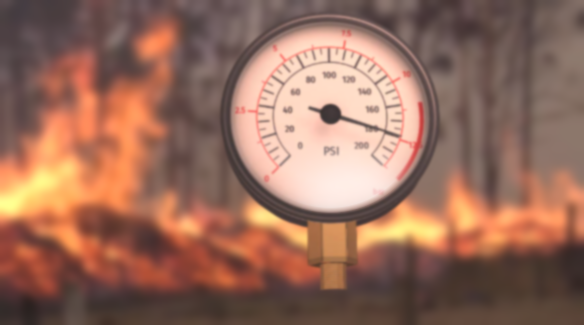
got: 180 psi
